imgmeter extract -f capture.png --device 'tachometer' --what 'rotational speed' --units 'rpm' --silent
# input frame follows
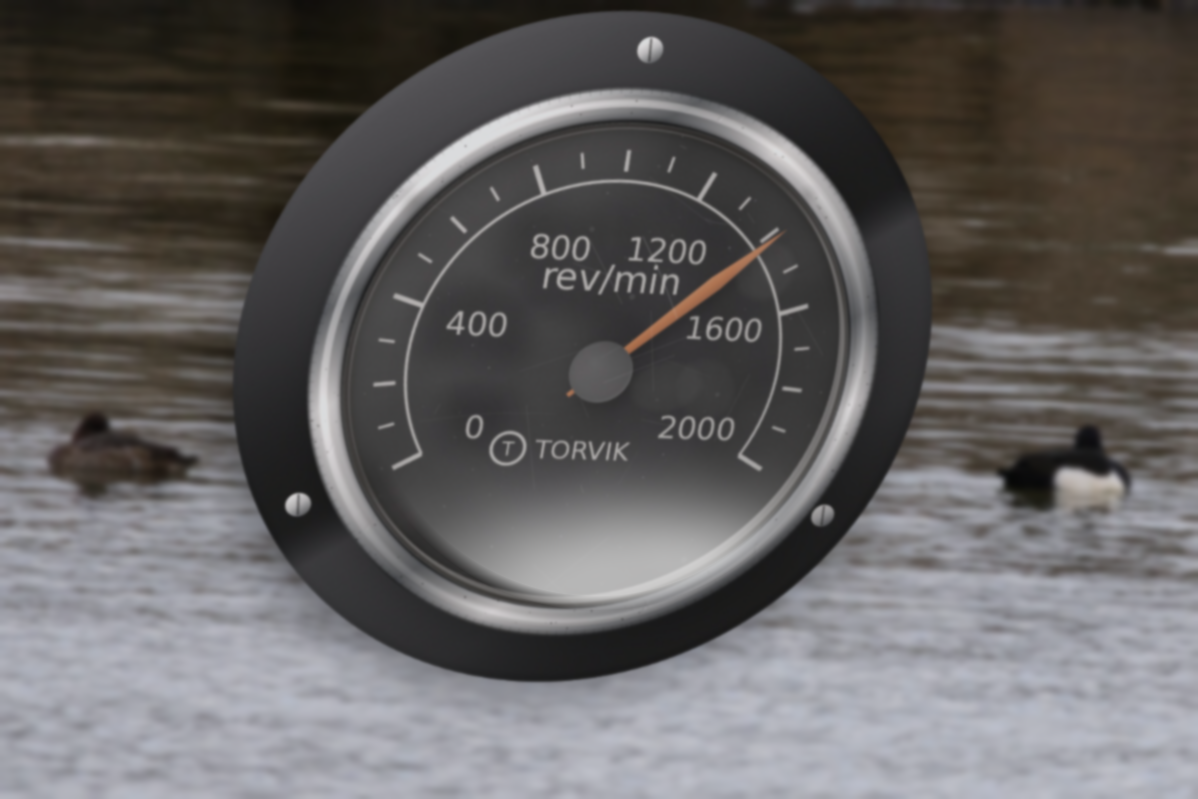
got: 1400 rpm
